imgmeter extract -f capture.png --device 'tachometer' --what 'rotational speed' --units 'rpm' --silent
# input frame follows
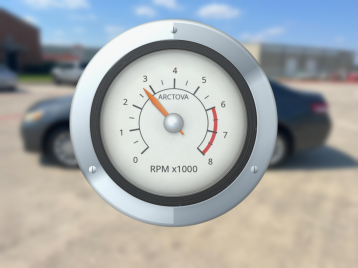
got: 2750 rpm
